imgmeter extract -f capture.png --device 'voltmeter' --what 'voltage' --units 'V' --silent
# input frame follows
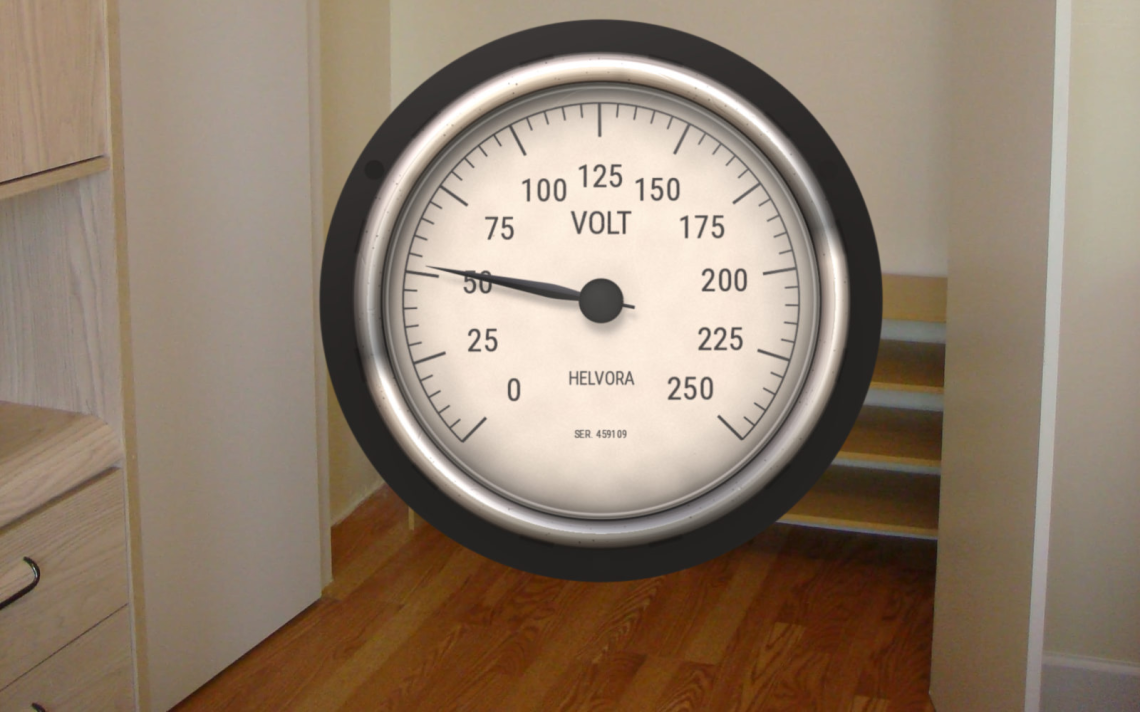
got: 52.5 V
